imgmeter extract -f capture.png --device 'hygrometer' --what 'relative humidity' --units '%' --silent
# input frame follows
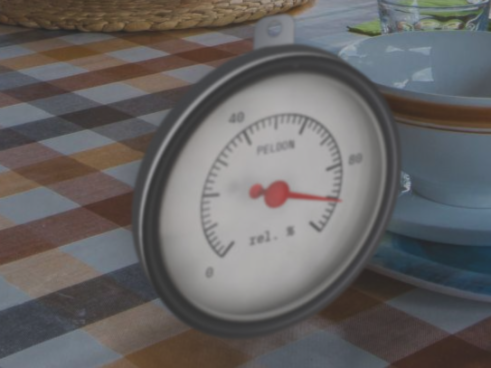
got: 90 %
